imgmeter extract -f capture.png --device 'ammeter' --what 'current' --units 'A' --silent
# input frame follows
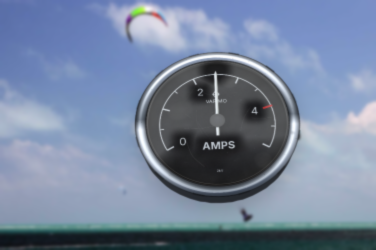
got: 2.5 A
